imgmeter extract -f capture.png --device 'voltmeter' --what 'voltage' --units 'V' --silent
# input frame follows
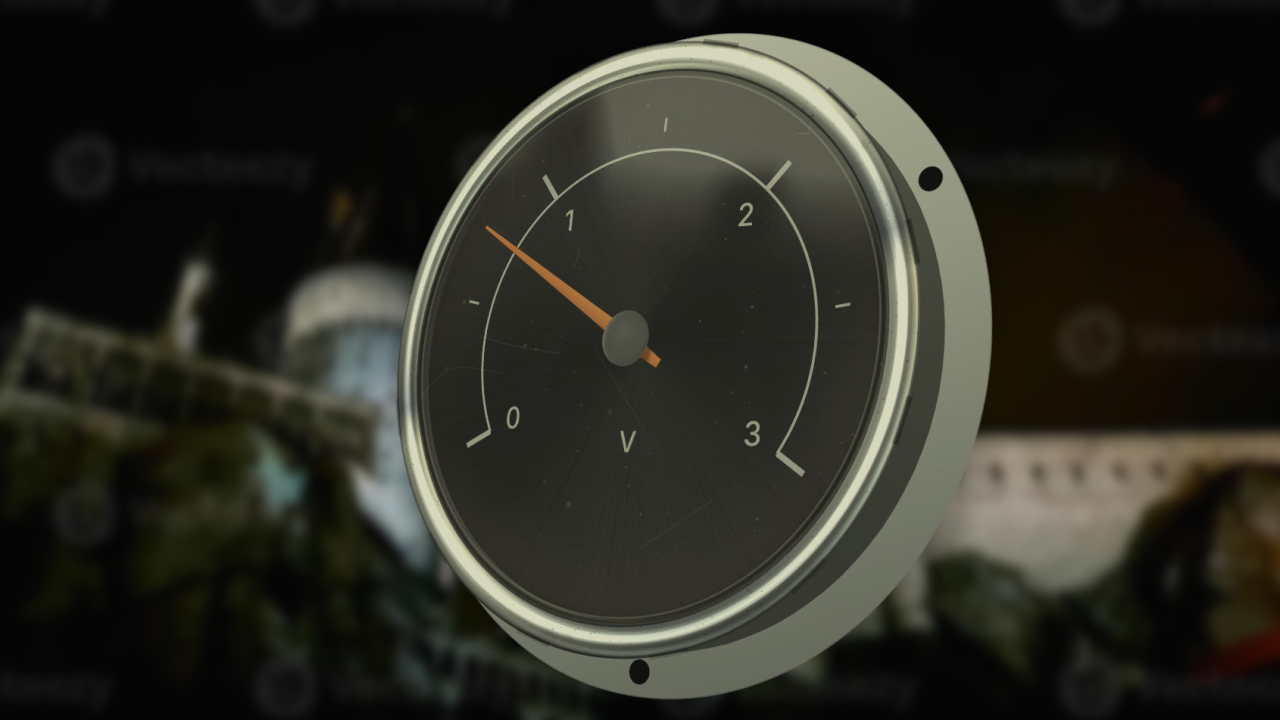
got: 0.75 V
